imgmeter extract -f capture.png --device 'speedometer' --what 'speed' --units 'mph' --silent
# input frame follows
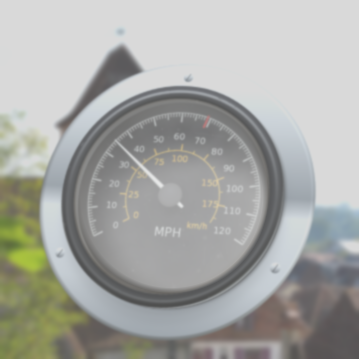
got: 35 mph
